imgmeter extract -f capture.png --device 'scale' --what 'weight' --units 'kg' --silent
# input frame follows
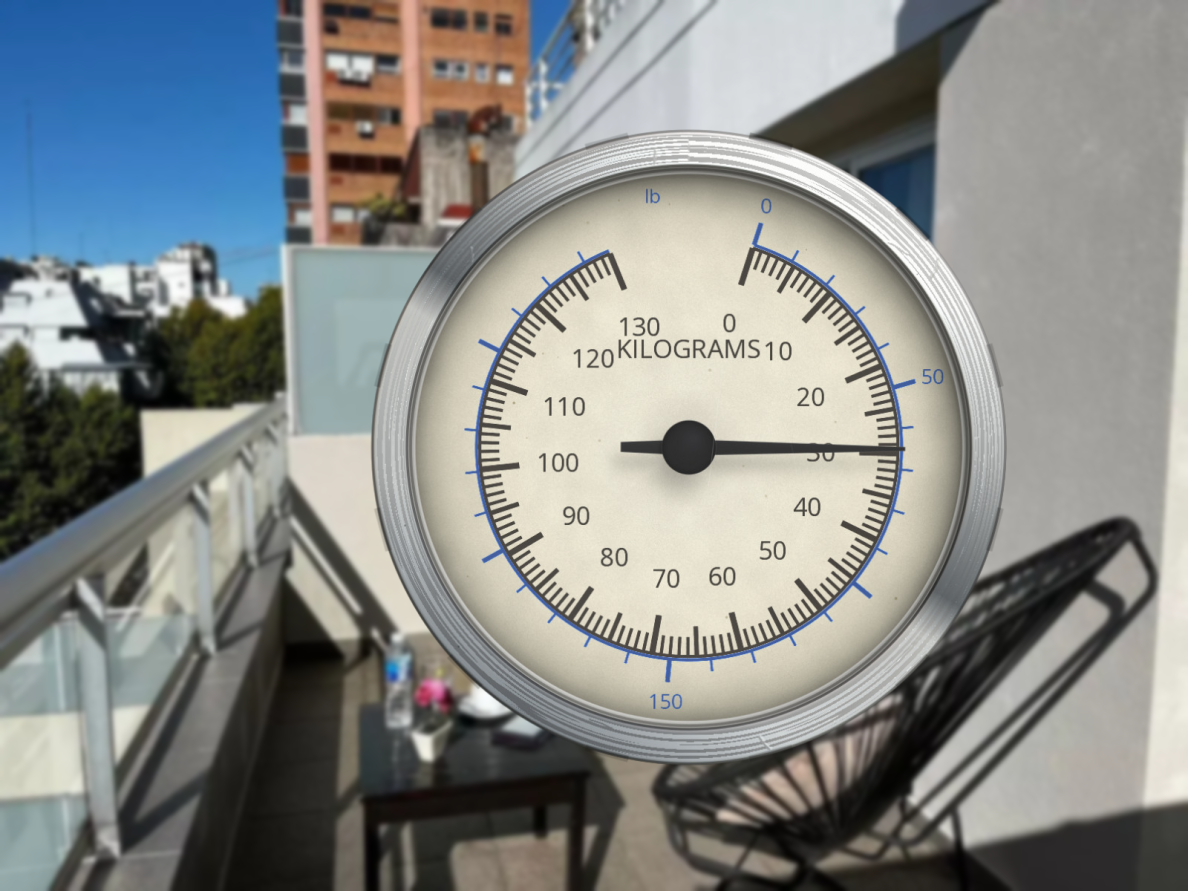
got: 29.5 kg
